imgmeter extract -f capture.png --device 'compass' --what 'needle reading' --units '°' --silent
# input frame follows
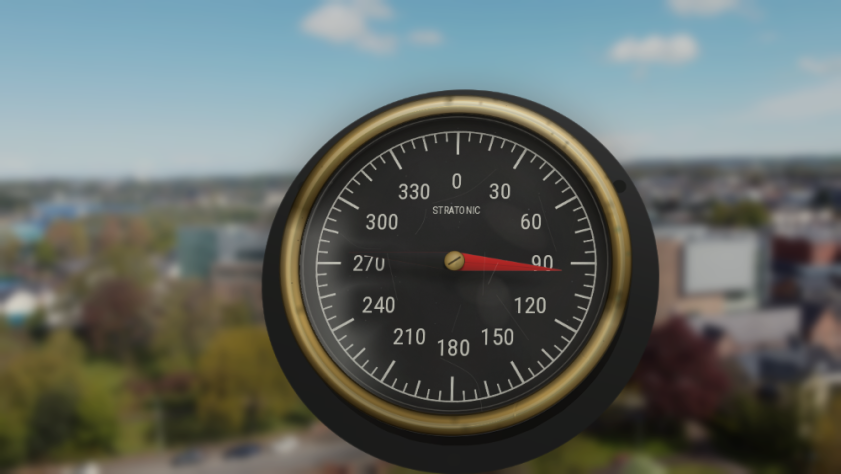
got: 95 °
